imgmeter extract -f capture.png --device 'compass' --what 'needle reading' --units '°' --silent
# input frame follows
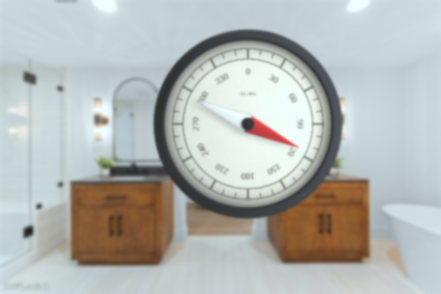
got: 115 °
